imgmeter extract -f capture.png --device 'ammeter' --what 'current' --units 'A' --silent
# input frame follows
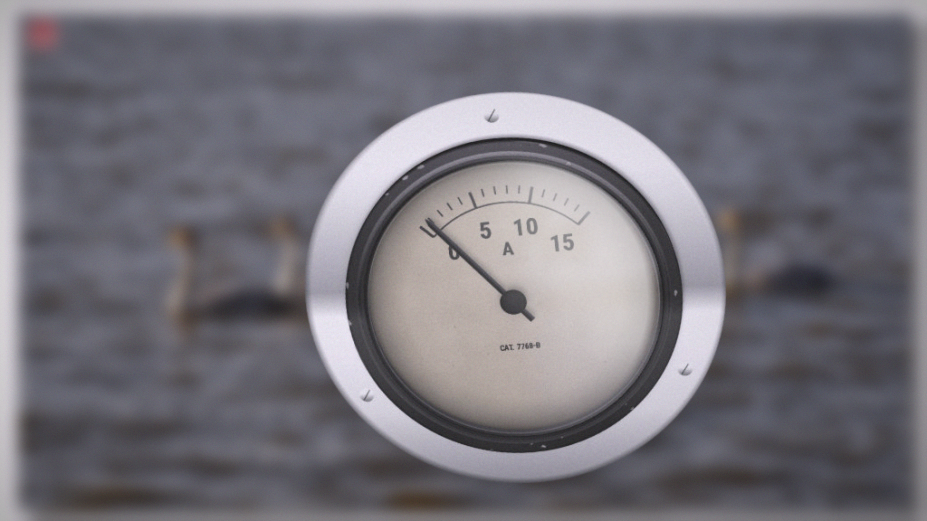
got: 1 A
